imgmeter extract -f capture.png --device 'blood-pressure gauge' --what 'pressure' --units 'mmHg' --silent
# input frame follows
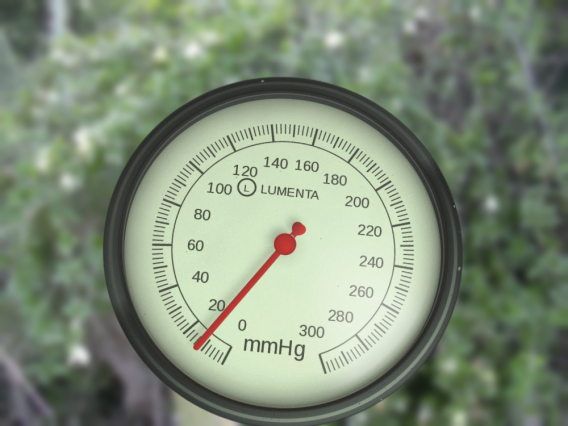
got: 12 mmHg
